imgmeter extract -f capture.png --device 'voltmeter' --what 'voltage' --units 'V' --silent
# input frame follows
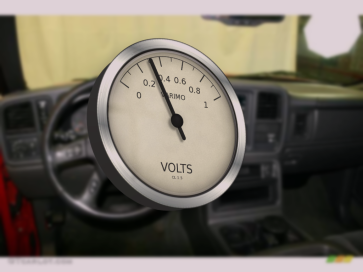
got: 0.3 V
